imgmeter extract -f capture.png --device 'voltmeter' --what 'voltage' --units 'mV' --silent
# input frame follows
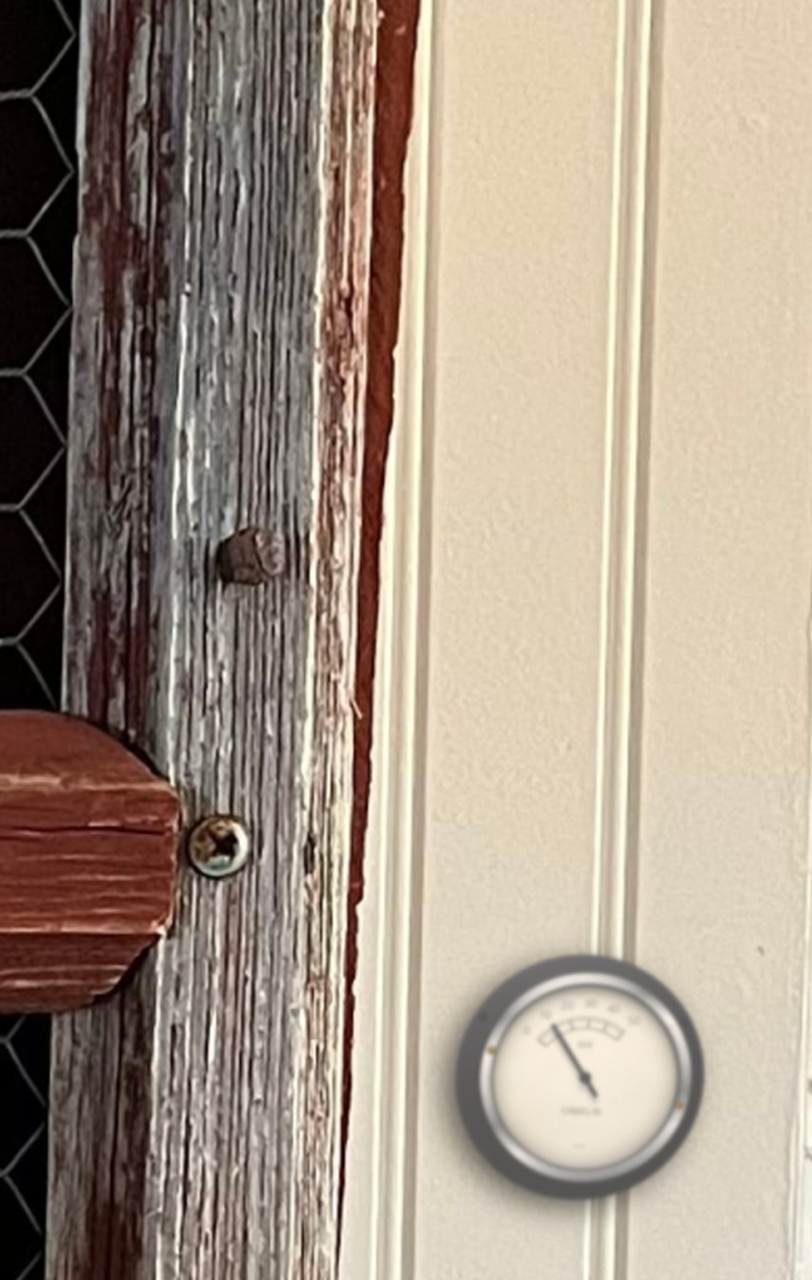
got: 10 mV
